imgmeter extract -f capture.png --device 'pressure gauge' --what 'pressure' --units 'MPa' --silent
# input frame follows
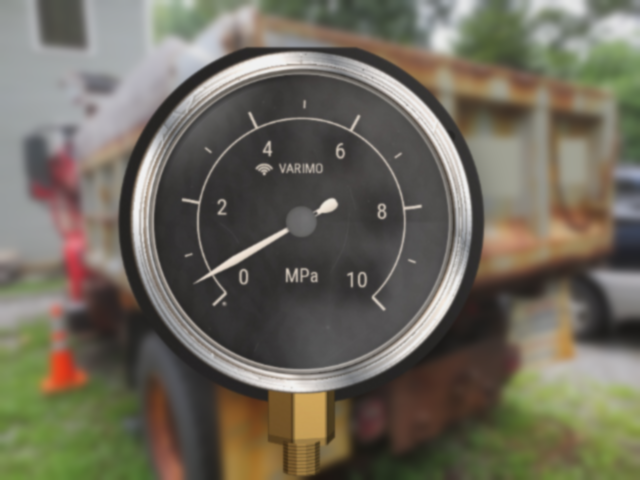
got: 0.5 MPa
